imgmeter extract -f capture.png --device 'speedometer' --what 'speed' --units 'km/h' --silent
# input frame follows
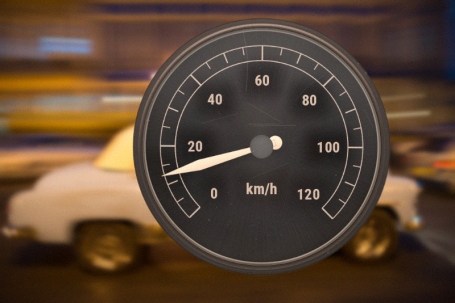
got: 12.5 km/h
